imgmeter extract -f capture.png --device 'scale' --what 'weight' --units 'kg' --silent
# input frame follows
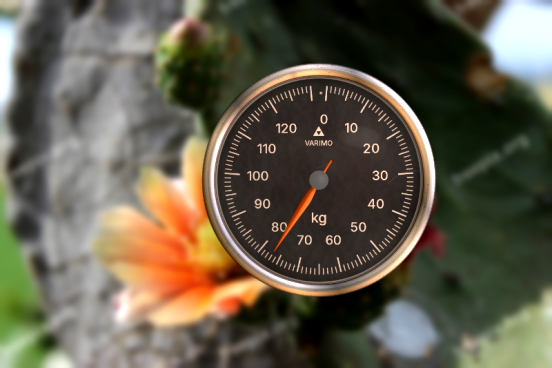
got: 77 kg
